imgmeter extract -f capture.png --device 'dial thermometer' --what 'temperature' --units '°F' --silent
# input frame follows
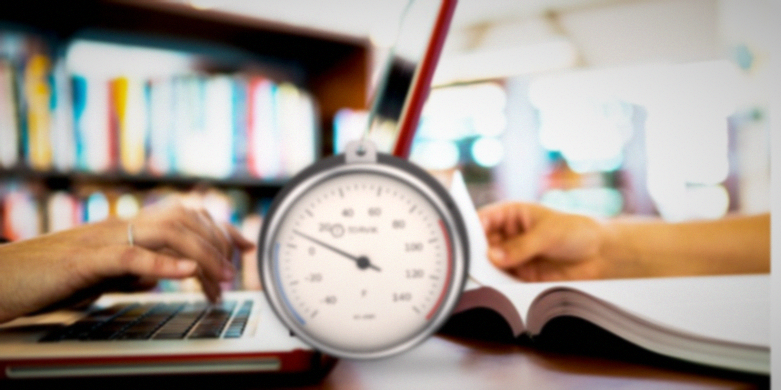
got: 8 °F
